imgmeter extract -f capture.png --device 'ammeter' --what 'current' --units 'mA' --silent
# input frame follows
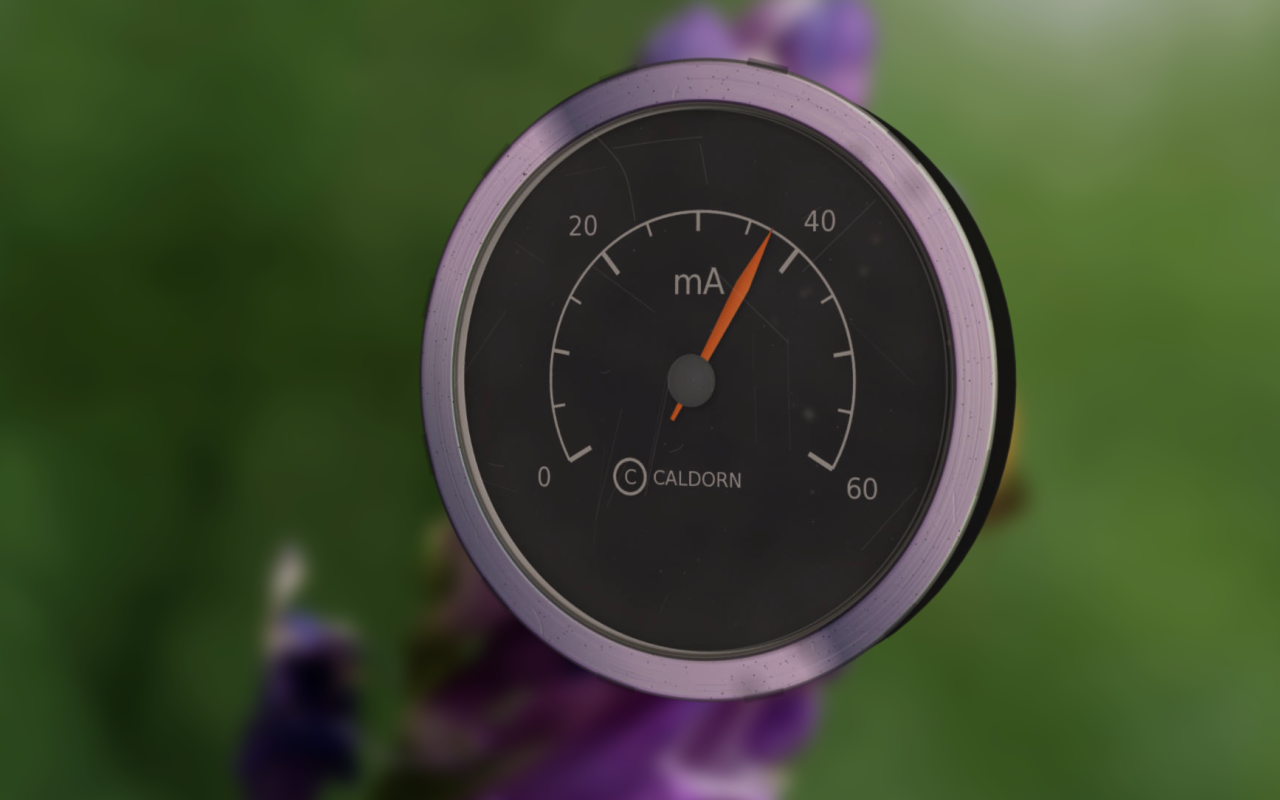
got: 37.5 mA
